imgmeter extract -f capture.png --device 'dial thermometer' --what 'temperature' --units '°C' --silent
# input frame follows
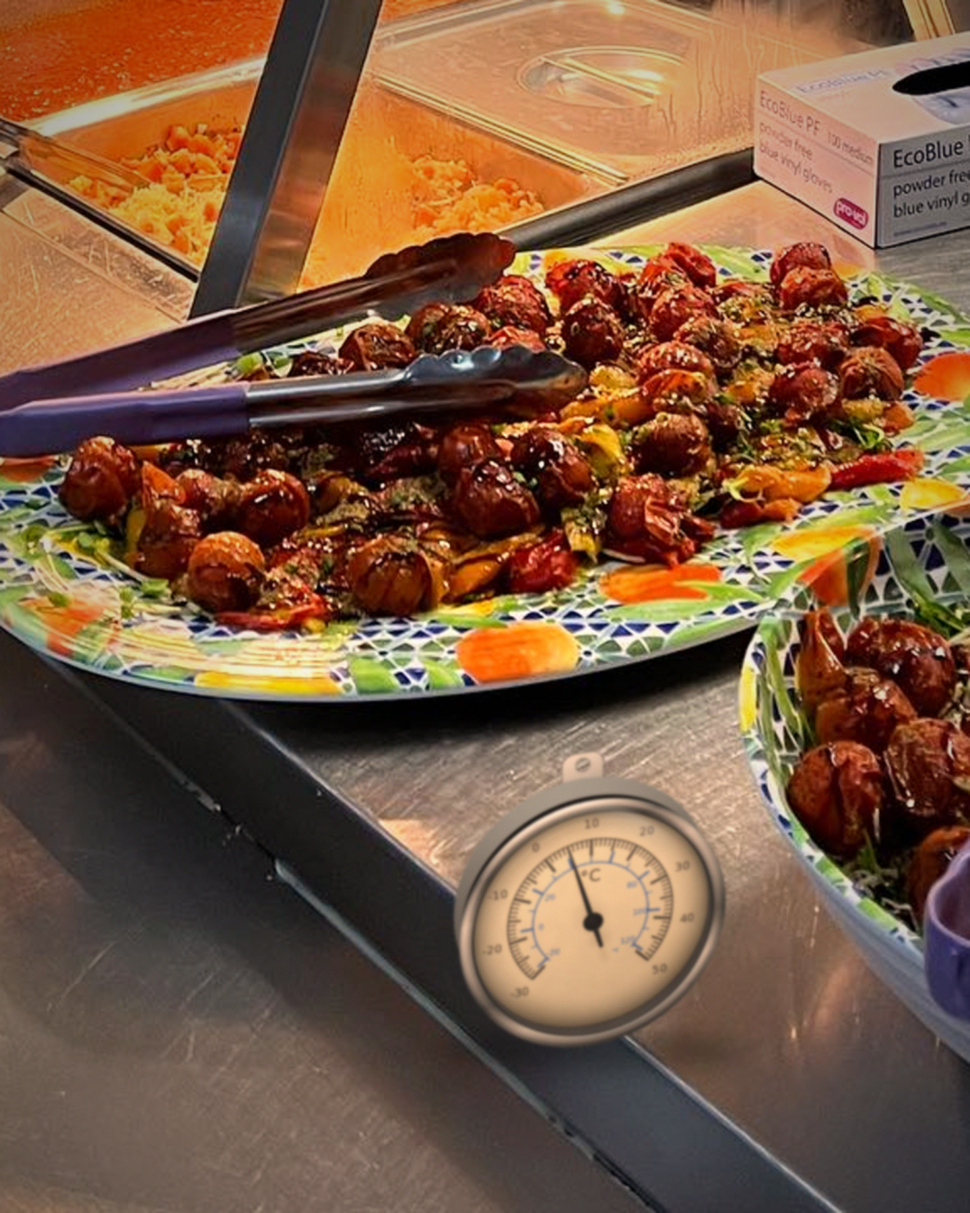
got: 5 °C
